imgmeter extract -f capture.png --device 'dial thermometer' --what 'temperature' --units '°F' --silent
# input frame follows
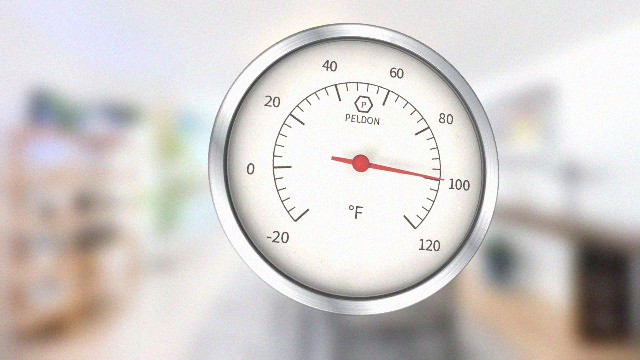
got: 100 °F
